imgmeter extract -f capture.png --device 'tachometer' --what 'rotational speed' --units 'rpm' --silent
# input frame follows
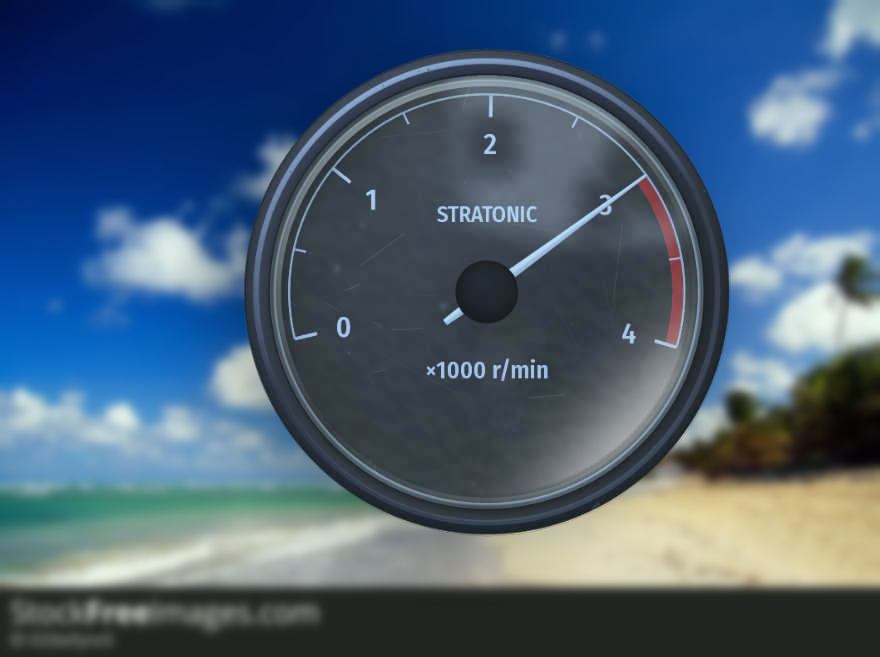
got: 3000 rpm
